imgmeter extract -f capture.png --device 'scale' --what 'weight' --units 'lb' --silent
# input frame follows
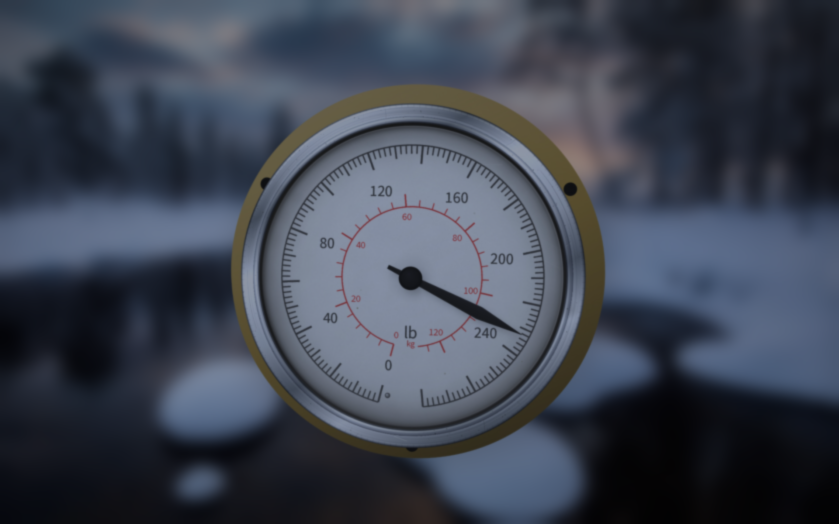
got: 232 lb
